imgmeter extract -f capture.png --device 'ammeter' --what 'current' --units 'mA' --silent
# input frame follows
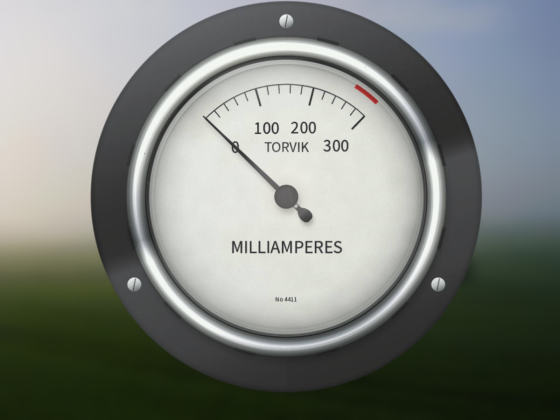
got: 0 mA
